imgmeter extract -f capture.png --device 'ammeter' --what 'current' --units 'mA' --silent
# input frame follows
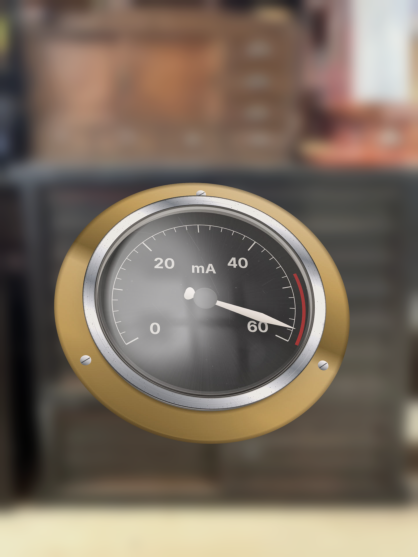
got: 58 mA
